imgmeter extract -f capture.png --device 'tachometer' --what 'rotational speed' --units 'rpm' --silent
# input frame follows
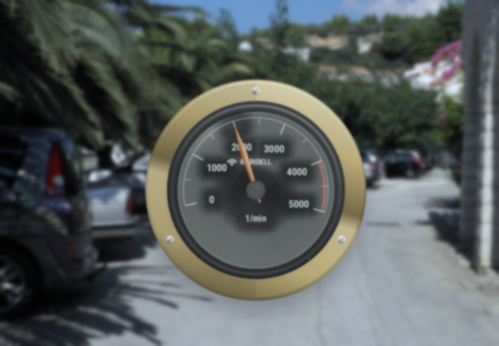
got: 2000 rpm
